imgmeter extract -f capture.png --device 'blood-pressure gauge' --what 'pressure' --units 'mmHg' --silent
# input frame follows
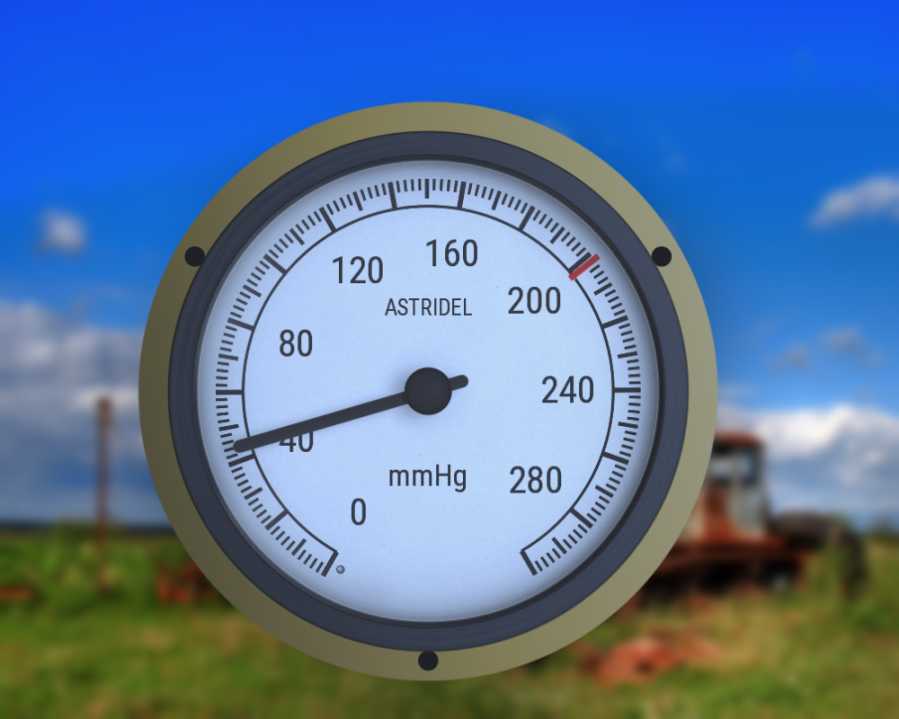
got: 44 mmHg
